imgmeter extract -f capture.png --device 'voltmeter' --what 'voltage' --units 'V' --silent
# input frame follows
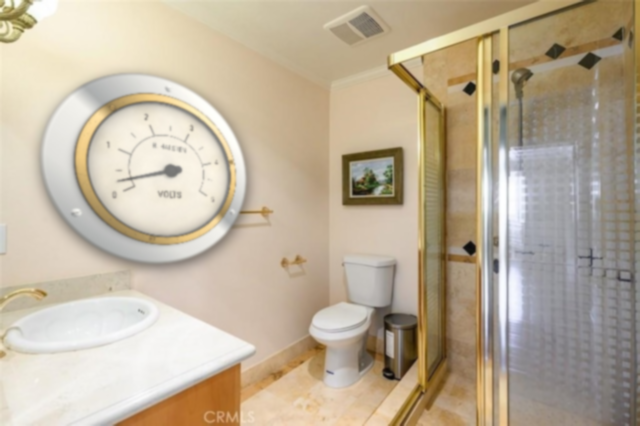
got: 0.25 V
